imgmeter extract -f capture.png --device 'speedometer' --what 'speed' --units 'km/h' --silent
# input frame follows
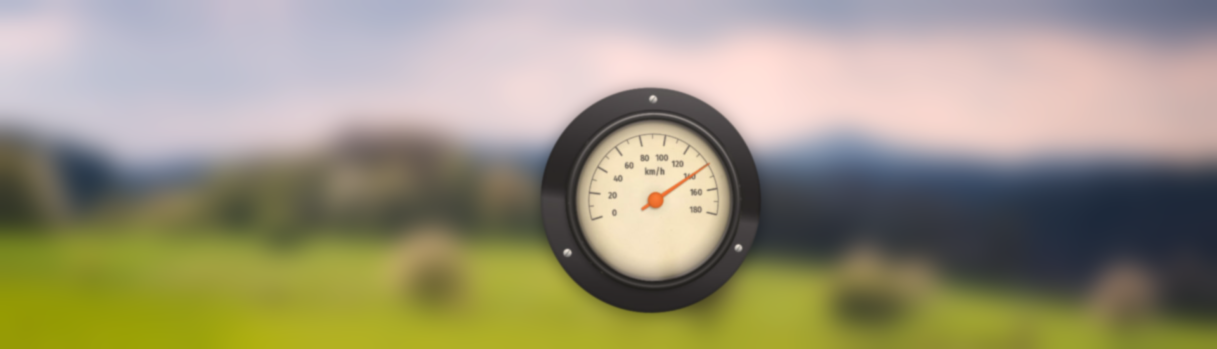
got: 140 km/h
